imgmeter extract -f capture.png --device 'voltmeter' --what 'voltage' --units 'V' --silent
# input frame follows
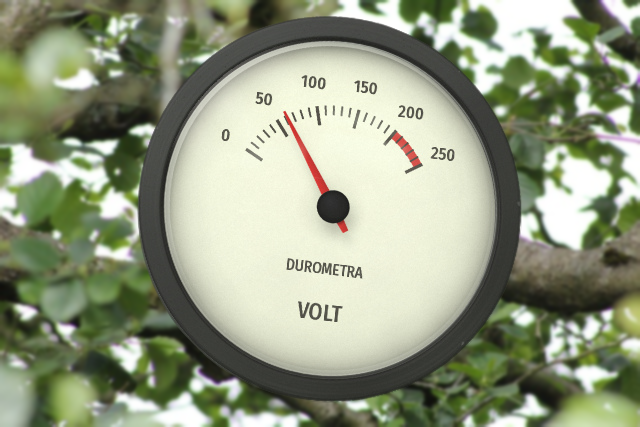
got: 60 V
